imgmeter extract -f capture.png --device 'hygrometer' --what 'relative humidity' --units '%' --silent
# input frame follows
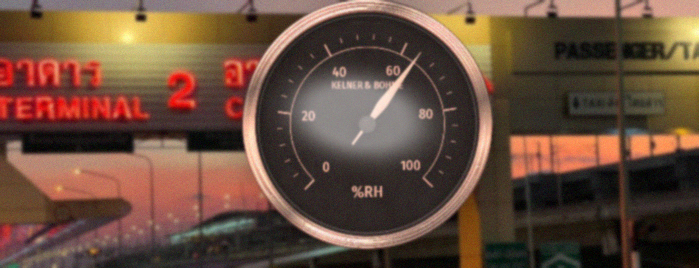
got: 64 %
